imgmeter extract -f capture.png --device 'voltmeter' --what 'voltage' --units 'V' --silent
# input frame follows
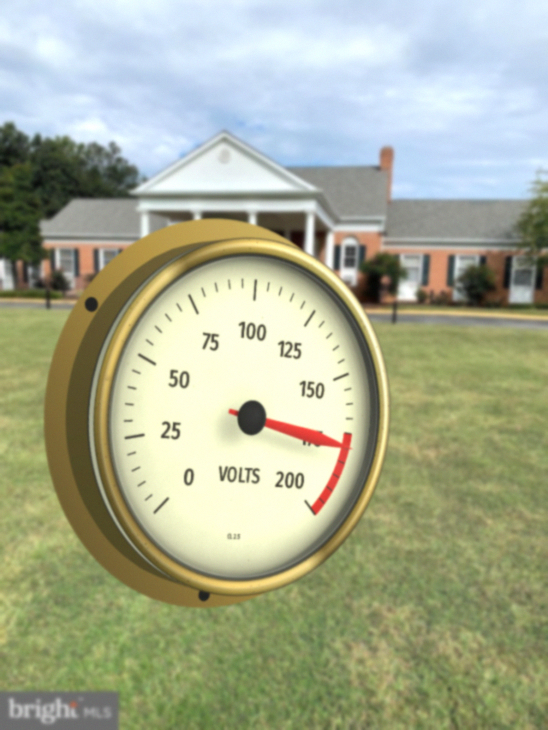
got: 175 V
